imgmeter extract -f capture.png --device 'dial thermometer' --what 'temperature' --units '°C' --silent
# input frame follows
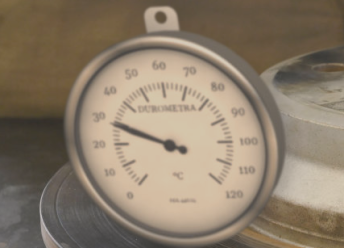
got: 30 °C
